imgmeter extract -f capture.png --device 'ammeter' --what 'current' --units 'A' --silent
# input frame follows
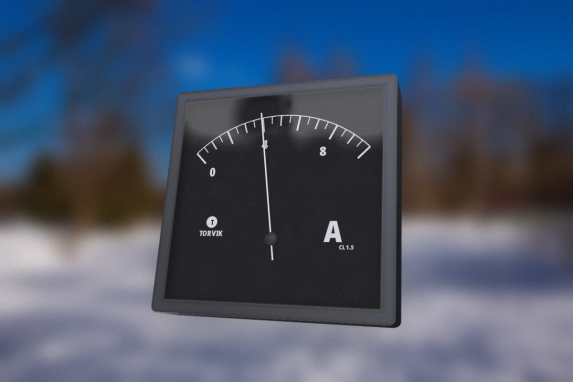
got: 4 A
